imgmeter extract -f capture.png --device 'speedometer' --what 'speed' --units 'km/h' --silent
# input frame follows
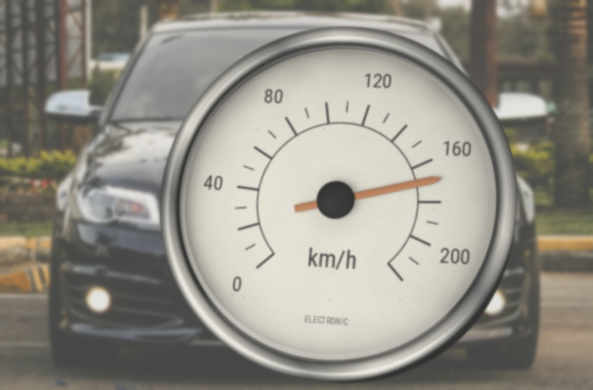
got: 170 km/h
